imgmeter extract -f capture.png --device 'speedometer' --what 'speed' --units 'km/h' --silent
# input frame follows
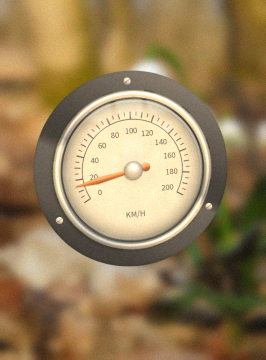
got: 15 km/h
